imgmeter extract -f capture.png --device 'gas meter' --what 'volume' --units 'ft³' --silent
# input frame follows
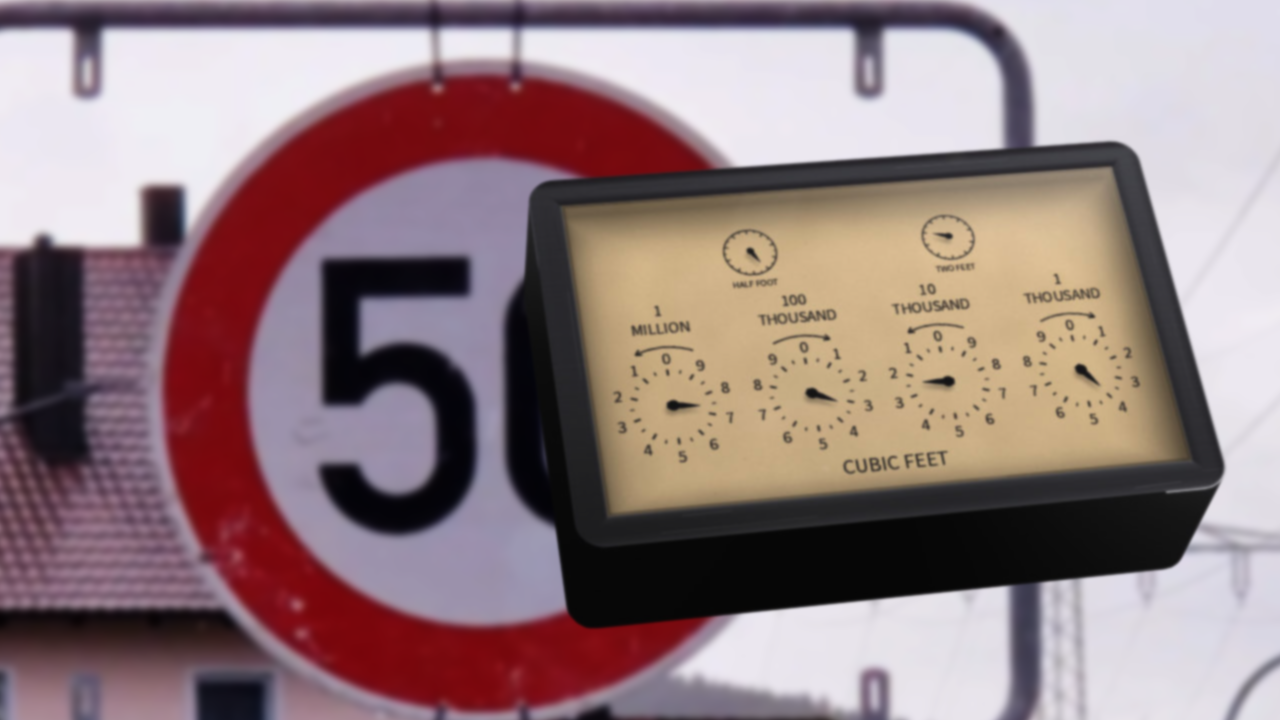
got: 732400 ft³
